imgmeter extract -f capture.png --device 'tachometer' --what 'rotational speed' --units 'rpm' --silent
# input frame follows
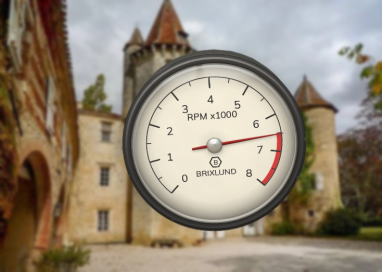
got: 6500 rpm
